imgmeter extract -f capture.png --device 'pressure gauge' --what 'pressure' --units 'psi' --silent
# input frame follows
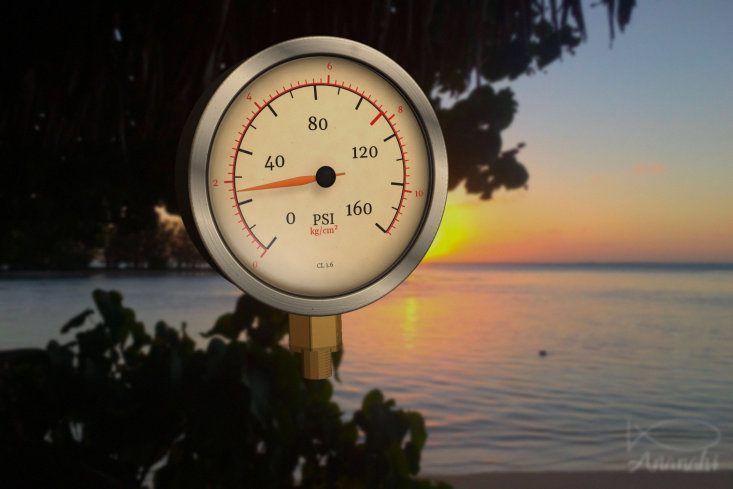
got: 25 psi
